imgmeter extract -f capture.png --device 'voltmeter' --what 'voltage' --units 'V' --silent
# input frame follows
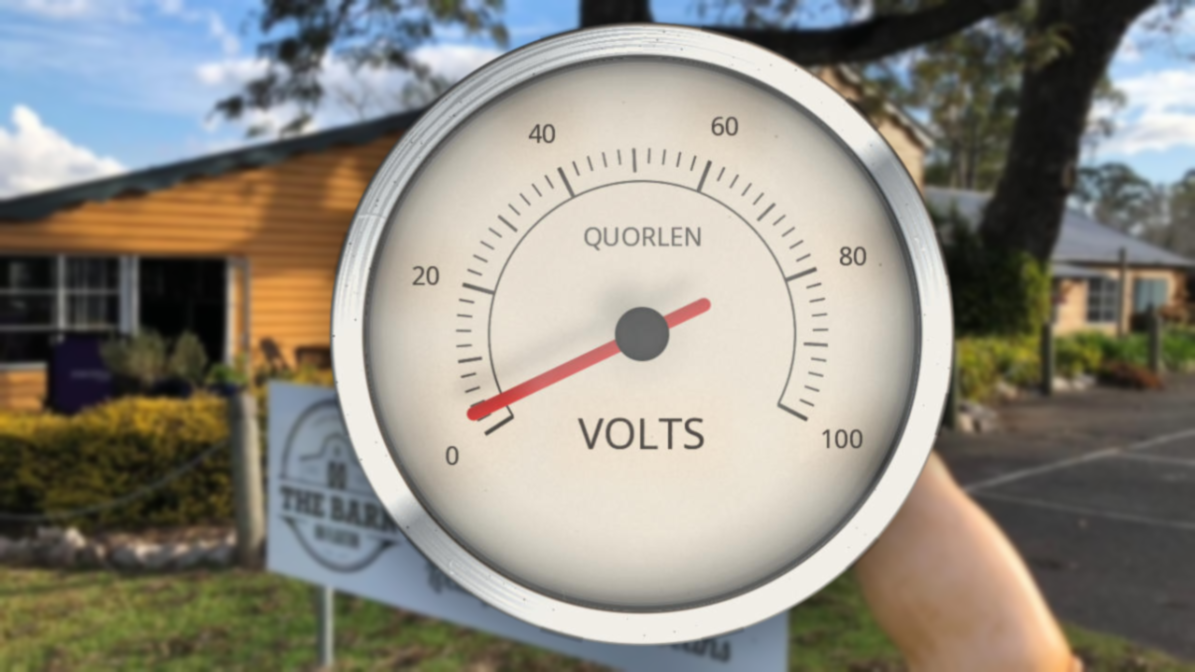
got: 3 V
